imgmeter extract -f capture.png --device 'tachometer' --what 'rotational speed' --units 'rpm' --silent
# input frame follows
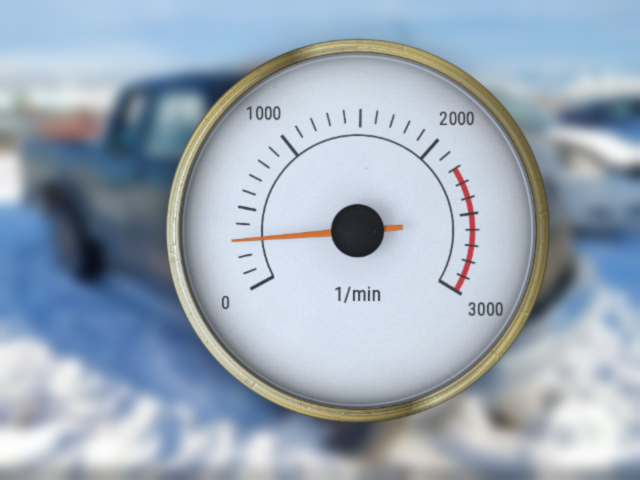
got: 300 rpm
